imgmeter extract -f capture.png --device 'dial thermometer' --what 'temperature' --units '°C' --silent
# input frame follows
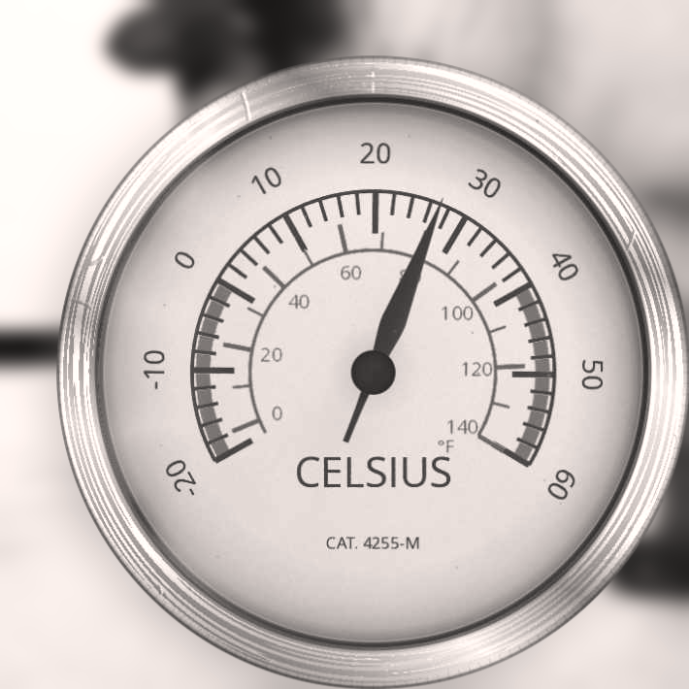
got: 27 °C
